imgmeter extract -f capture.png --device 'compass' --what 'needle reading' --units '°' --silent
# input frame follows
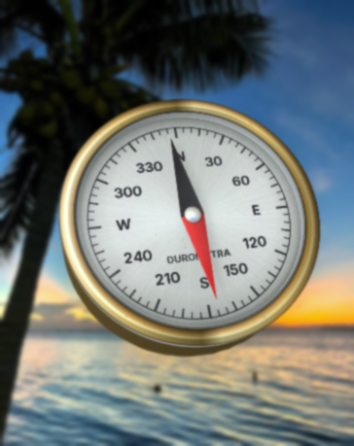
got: 175 °
